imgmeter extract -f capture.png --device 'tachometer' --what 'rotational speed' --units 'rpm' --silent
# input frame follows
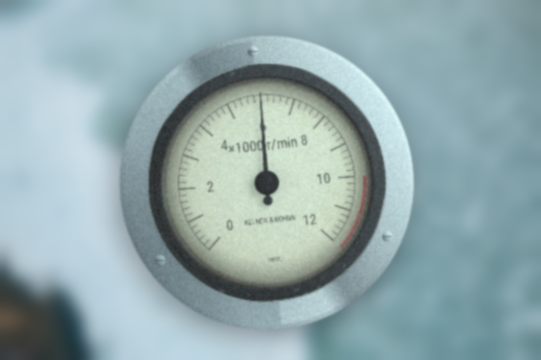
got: 6000 rpm
